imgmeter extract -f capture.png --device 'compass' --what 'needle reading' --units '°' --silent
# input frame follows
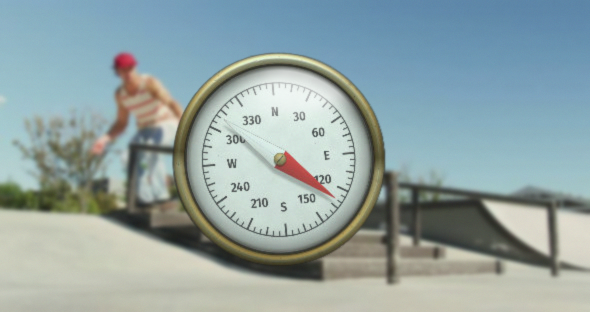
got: 130 °
